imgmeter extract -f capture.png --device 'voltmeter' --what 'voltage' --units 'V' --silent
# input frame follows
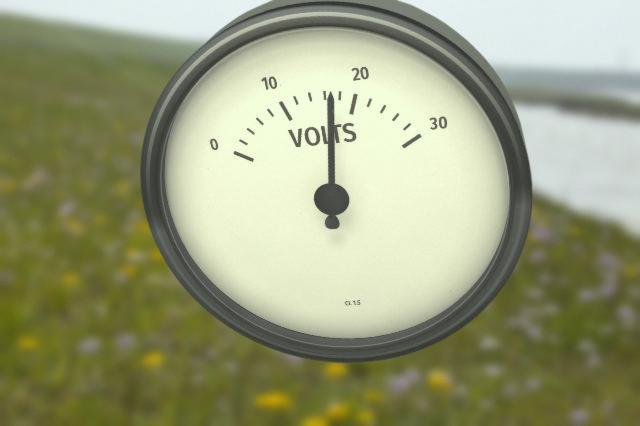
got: 17 V
